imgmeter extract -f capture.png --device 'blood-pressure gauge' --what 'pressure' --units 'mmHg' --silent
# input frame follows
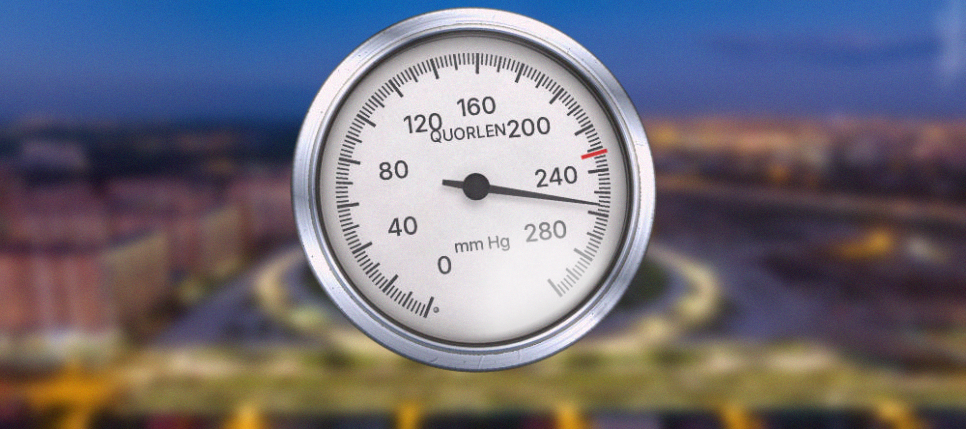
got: 256 mmHg
